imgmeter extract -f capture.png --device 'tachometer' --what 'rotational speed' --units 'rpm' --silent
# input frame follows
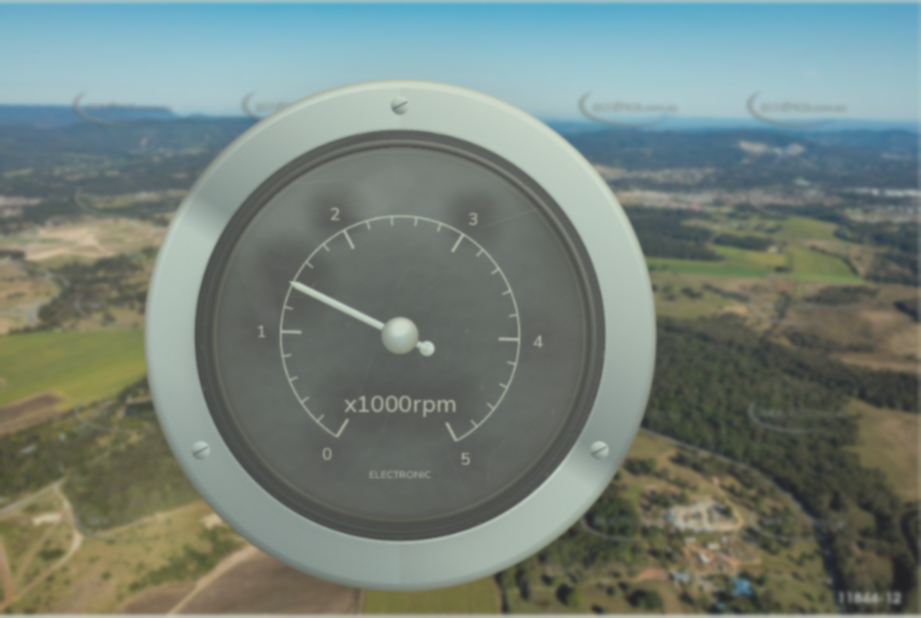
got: 1400 rpm
